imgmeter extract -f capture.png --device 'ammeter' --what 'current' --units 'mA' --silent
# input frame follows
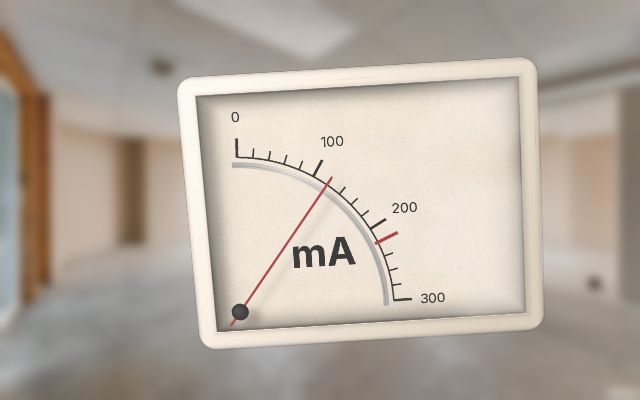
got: 120 mA
